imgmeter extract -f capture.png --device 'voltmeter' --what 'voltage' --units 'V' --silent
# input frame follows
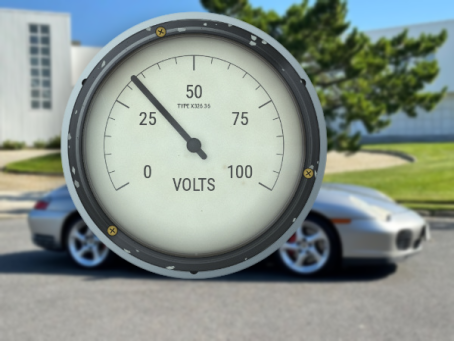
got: 32.5 V
